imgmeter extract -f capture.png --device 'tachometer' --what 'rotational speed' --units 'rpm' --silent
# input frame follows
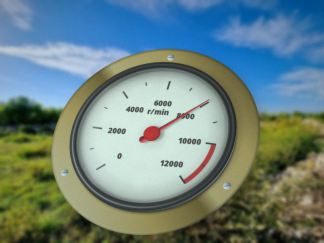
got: 8000 rpm
